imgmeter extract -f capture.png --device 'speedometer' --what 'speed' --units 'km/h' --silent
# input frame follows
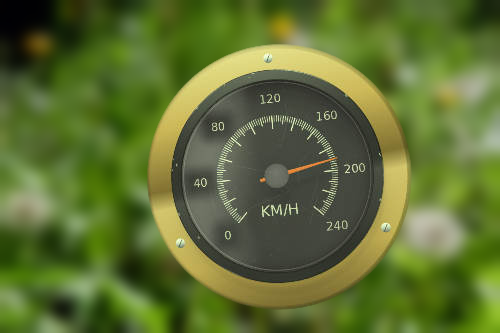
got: 190 km/h
